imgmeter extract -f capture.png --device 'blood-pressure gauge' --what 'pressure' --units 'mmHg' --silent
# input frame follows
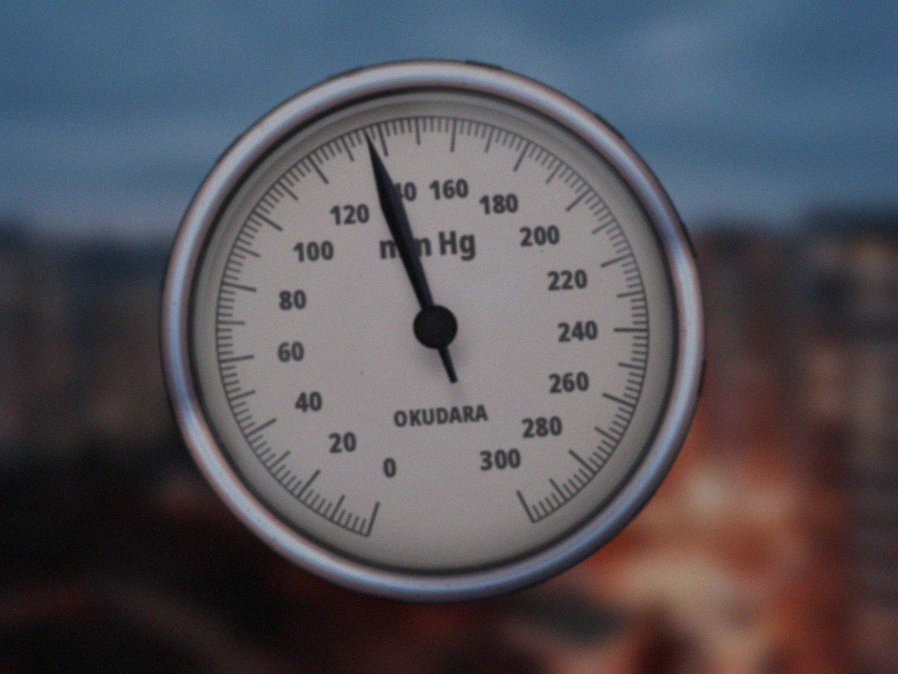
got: 136 mmHg
